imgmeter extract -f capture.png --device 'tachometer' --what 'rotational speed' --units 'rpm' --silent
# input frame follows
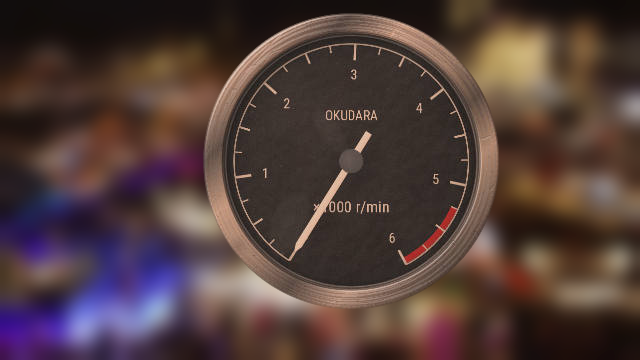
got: 0 rpm
